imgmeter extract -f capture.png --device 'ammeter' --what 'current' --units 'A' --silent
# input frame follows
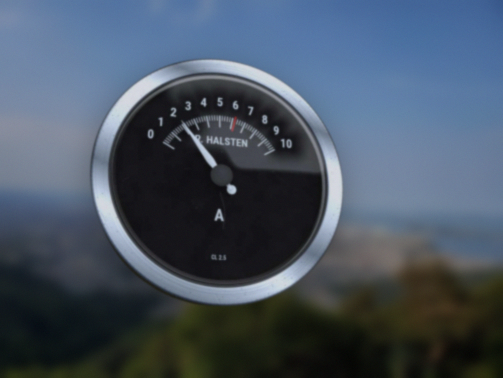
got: 2 A
